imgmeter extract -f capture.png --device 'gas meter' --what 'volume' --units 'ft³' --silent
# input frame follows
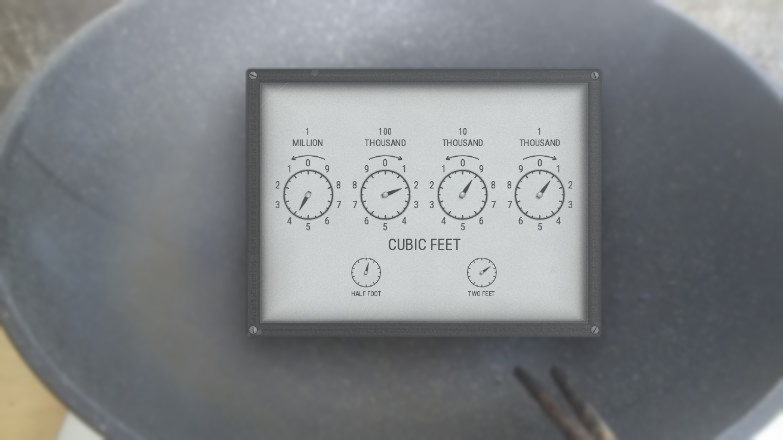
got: 419100 ft³
